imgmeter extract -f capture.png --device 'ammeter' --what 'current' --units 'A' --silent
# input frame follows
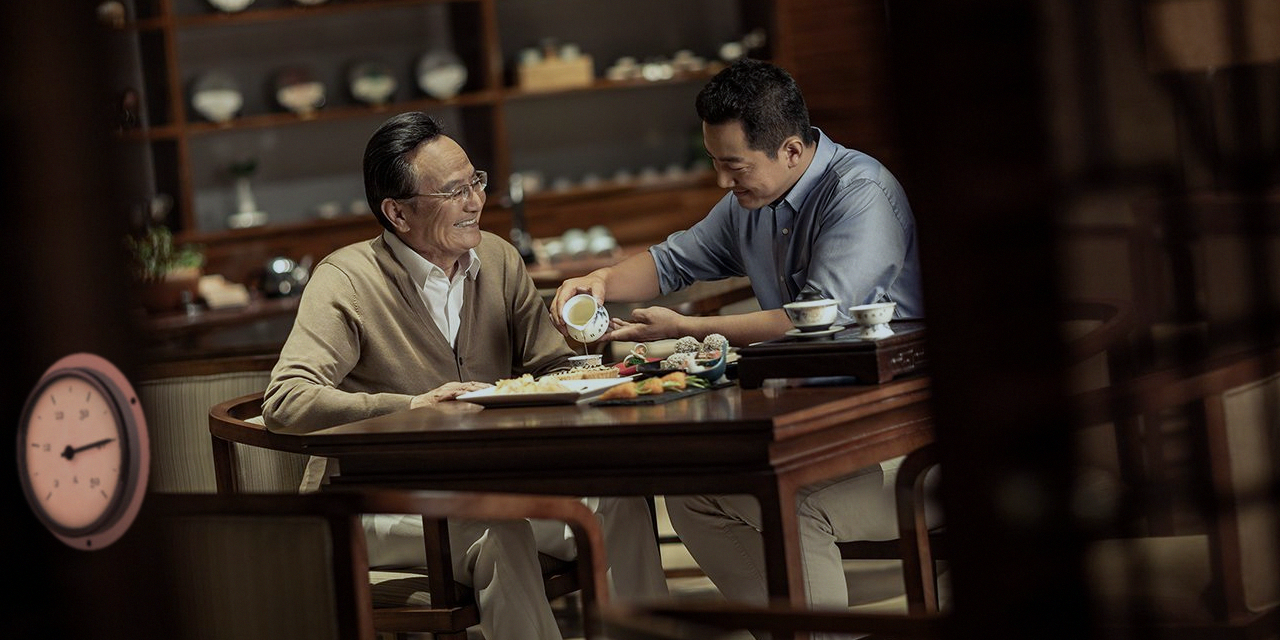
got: 40 A
